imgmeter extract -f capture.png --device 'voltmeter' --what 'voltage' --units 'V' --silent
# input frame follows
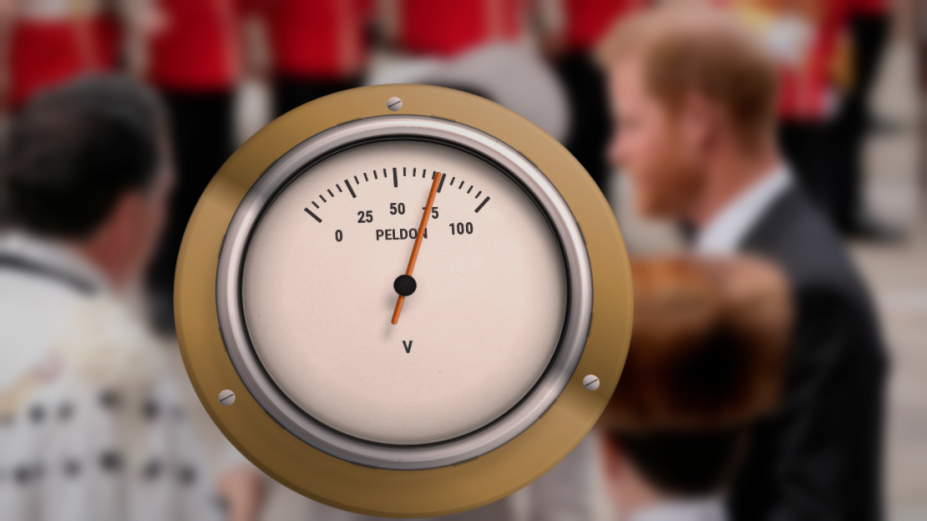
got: 72.5 V
